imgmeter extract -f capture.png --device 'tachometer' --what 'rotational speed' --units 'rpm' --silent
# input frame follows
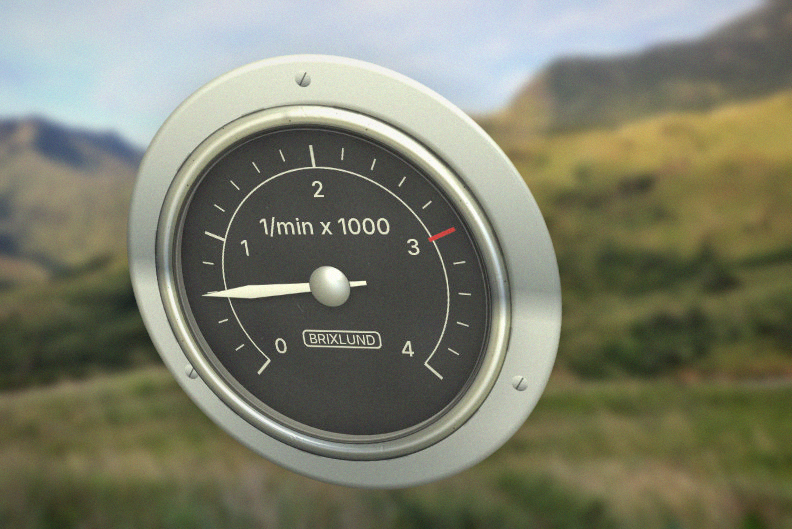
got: 600 rpm
